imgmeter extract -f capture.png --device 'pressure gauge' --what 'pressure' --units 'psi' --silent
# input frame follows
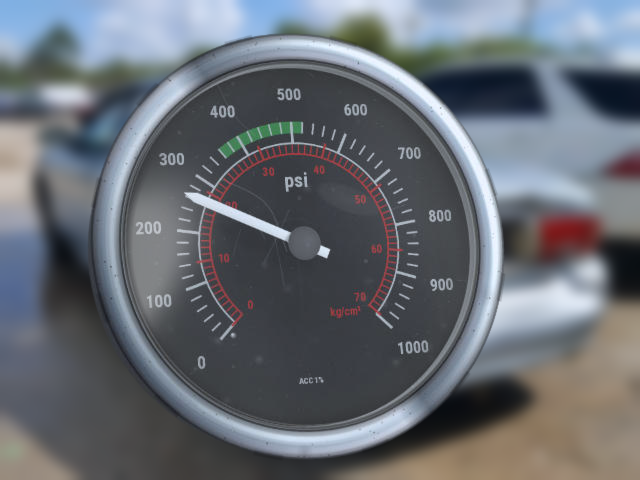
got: 260 psi
